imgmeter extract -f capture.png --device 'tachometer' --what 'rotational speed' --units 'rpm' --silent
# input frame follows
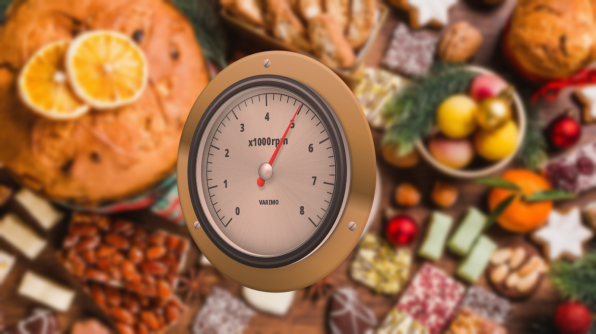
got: 5000 rpm
